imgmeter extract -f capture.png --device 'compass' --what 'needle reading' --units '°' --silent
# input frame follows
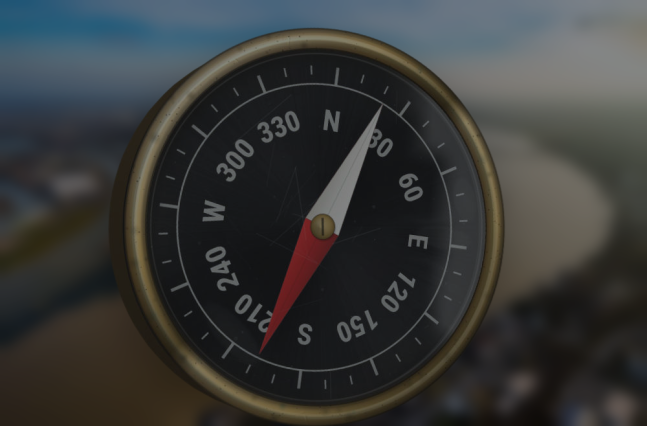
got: 200 °
